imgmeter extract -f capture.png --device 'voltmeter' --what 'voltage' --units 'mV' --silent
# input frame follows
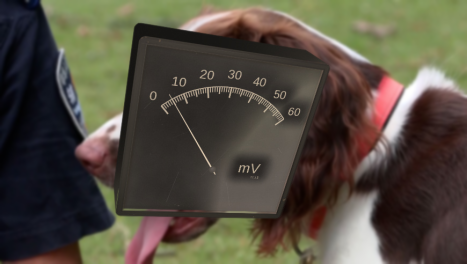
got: 5 mV
